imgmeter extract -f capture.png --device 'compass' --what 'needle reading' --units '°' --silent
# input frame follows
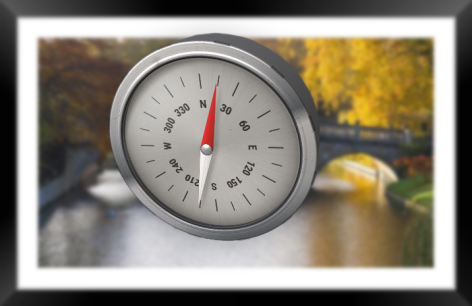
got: 15 °
